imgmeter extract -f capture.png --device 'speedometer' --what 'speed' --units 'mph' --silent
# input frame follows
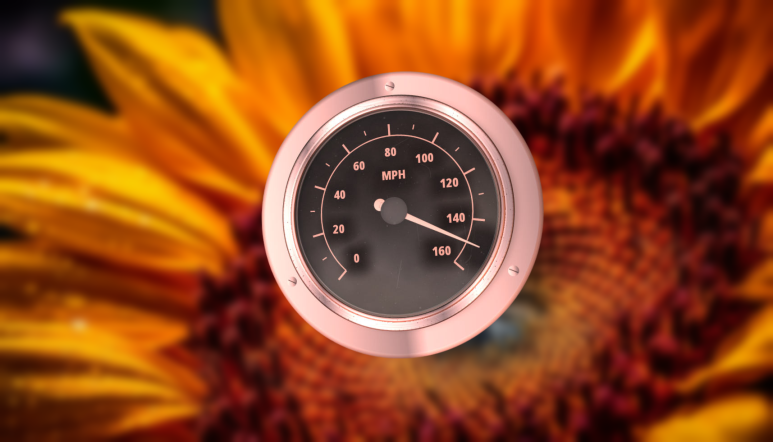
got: 150 mph
